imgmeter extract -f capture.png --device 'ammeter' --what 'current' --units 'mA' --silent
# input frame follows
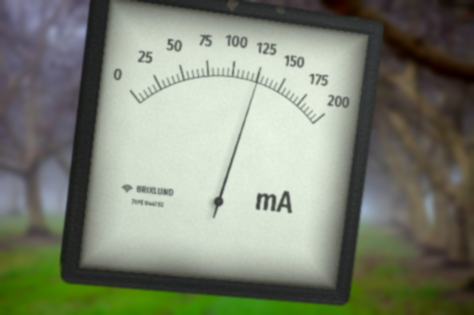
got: 125 mA
